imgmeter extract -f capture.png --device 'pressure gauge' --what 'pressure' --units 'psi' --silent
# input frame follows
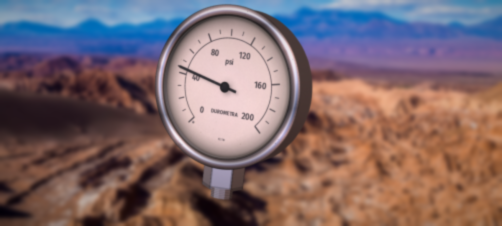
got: 45 psi
